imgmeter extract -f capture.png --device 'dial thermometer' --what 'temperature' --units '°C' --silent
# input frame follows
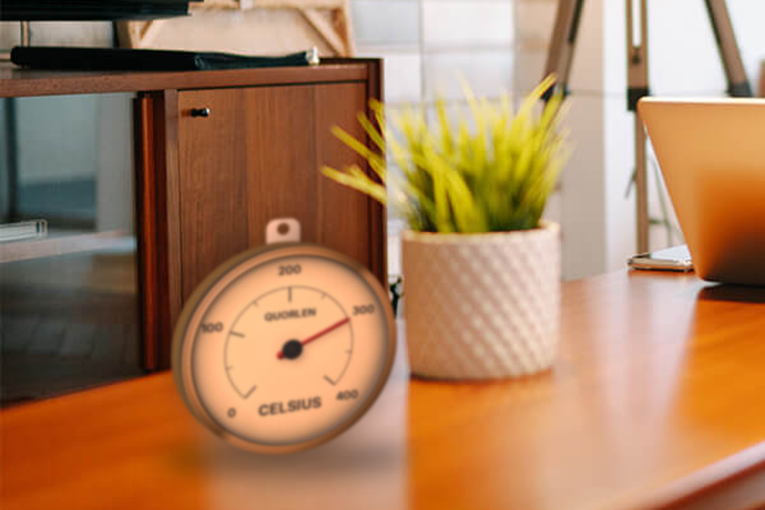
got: 300 °C
